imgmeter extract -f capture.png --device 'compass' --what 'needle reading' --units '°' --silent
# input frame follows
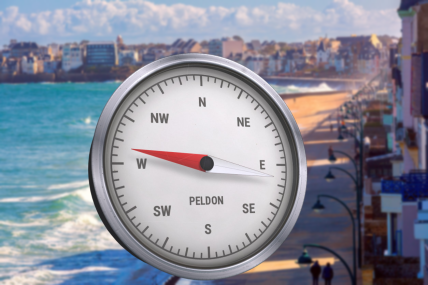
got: 280 °
